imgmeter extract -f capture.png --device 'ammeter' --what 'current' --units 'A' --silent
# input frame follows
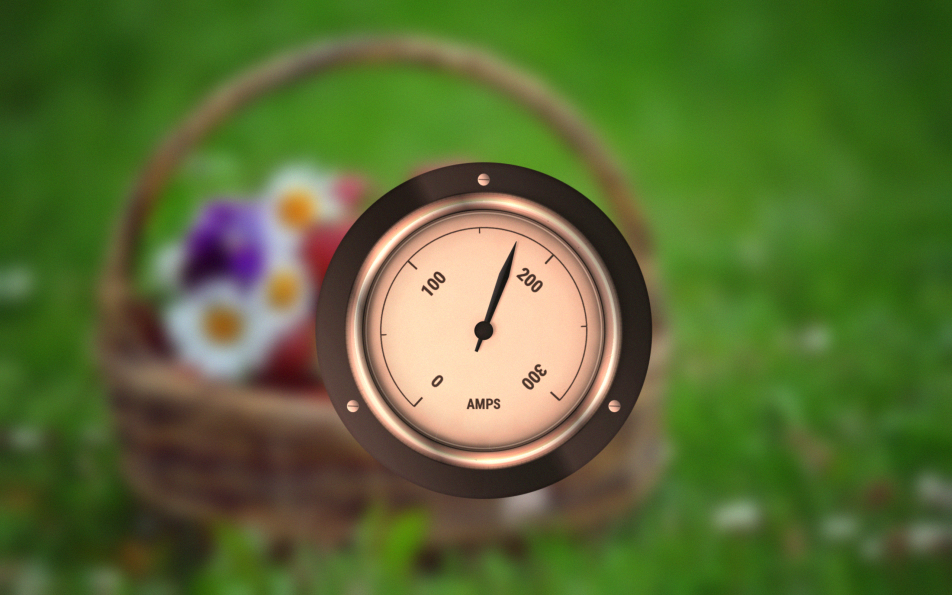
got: 175 A
